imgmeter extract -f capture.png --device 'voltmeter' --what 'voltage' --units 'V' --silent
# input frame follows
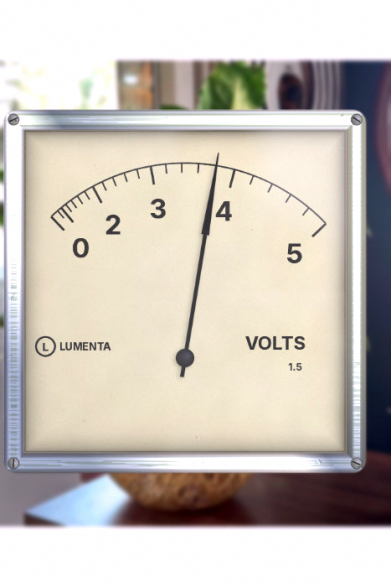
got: 3.8 V
